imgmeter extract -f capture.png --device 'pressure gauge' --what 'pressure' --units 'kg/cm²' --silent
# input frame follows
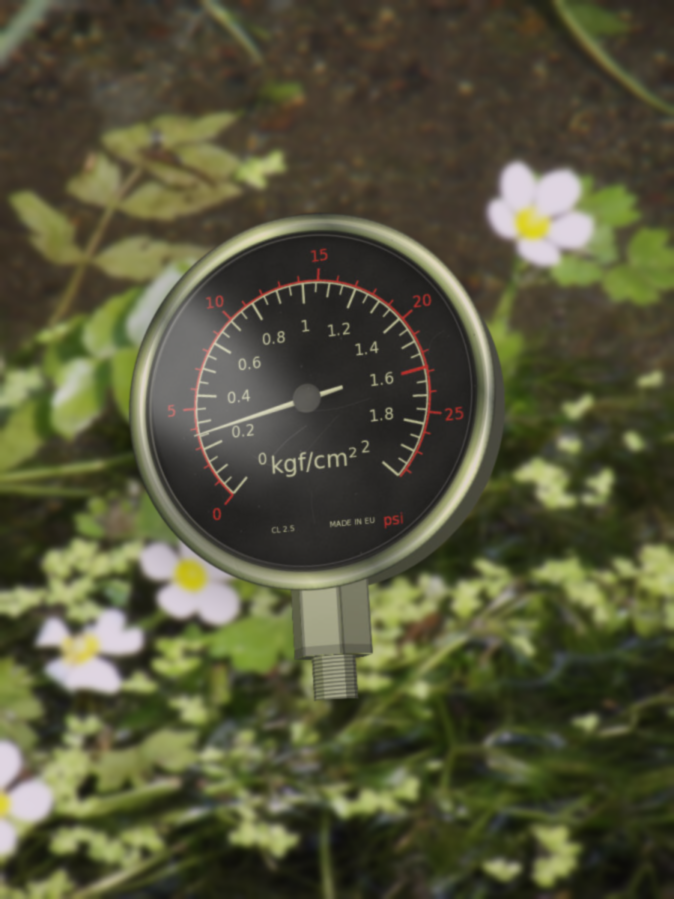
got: 0.25 kg/cm²
